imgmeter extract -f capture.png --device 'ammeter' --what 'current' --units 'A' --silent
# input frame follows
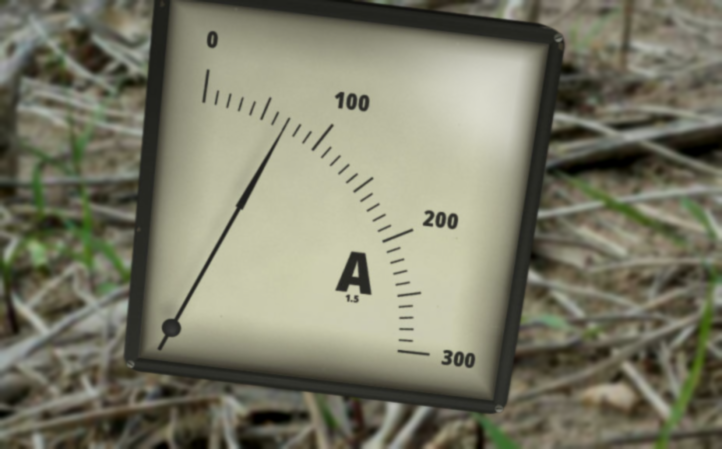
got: 70 A
